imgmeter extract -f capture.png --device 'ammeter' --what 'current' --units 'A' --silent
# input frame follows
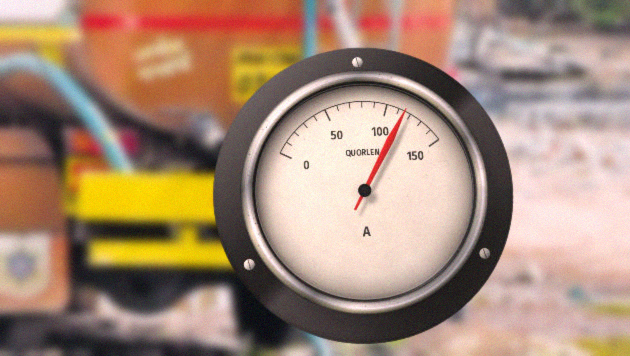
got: 115 A
